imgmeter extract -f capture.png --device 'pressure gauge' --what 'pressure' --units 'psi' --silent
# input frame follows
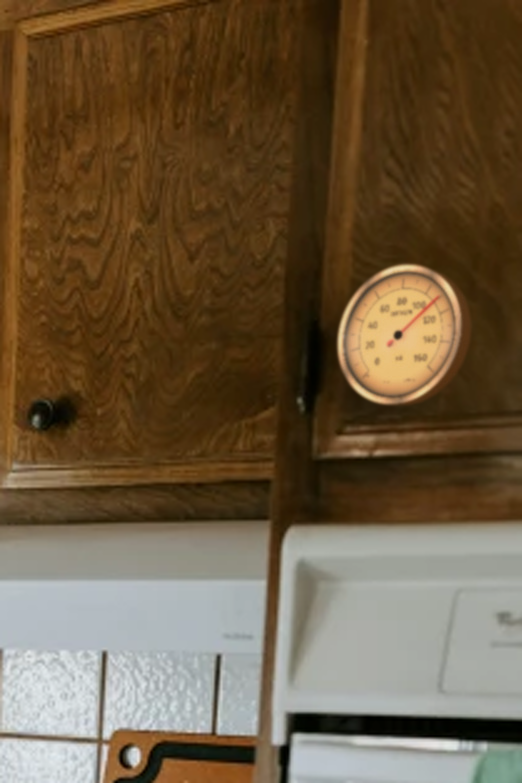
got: 110 psi
